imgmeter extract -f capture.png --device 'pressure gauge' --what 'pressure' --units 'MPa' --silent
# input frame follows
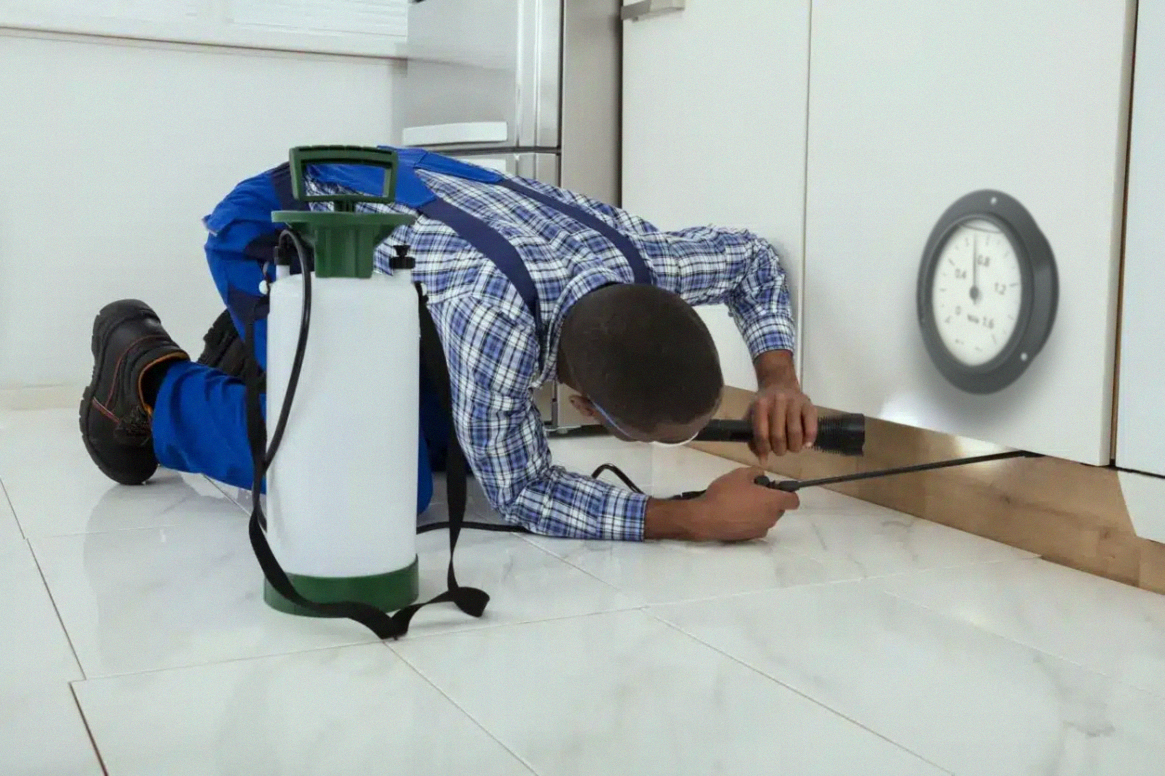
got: 0.7 MPa
